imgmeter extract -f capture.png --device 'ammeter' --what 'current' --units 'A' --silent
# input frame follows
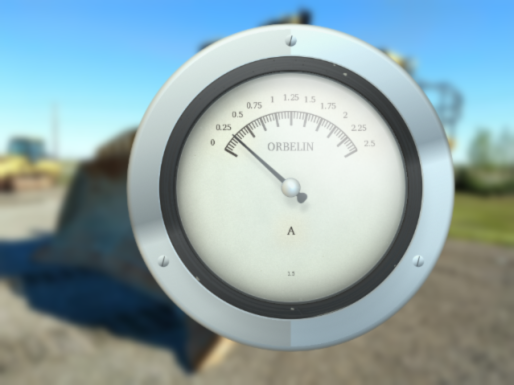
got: 0.25 A
